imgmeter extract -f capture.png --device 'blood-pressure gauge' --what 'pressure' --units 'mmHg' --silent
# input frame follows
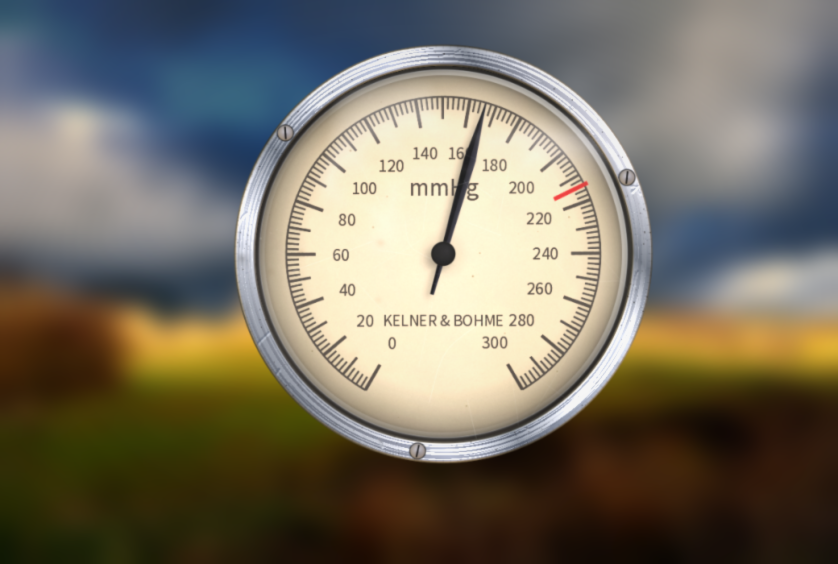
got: 166 mmHg
